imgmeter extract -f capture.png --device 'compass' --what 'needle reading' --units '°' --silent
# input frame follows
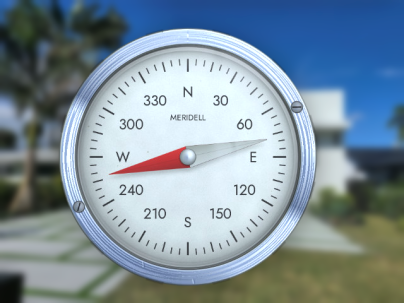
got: 257.5 °
